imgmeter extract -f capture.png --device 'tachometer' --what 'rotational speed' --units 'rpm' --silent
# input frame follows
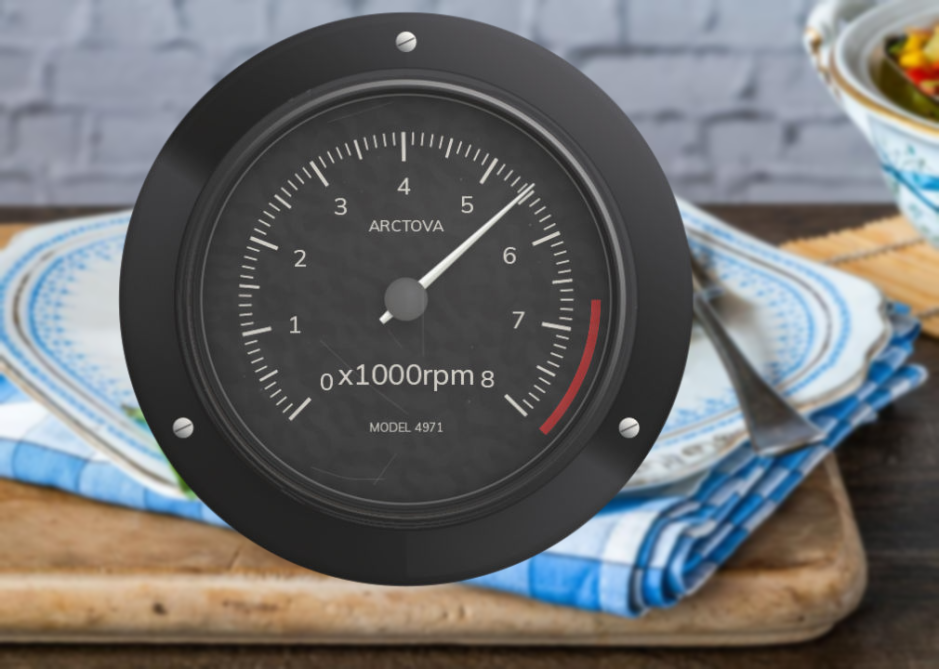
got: 5450 rpm
